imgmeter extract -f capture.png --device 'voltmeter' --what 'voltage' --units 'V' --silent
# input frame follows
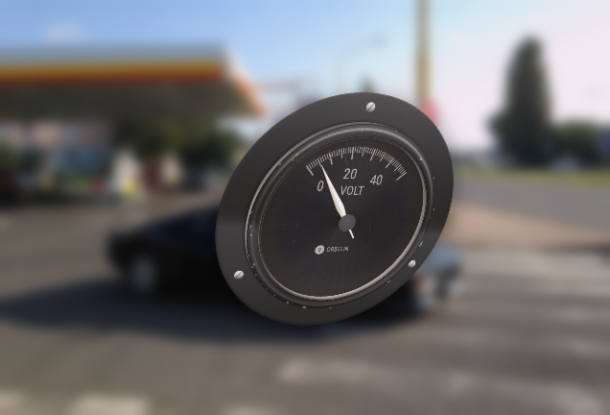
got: 5 V
